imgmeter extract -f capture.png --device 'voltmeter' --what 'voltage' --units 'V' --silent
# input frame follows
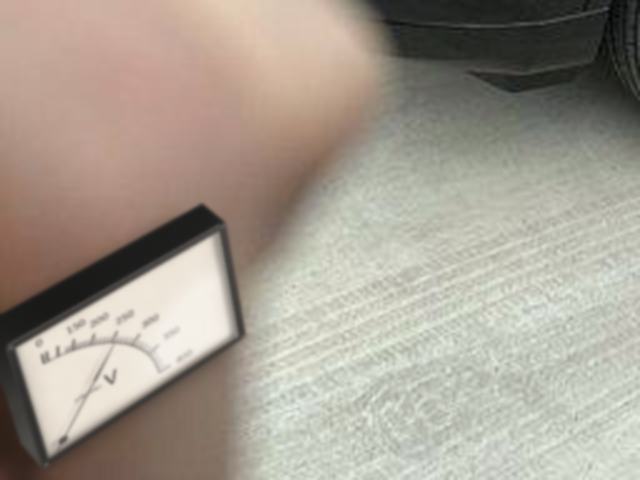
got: 250 V
